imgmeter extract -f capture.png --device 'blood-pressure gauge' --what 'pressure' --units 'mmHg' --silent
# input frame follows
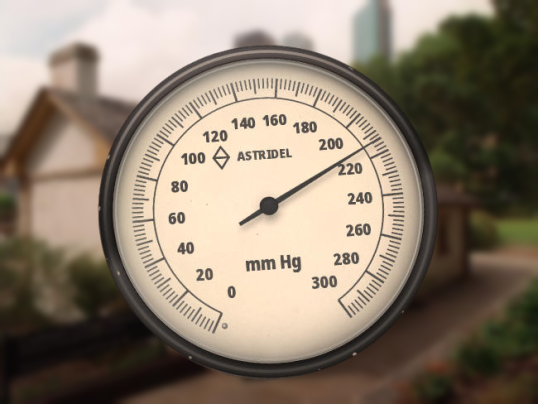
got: 214 mmHg
